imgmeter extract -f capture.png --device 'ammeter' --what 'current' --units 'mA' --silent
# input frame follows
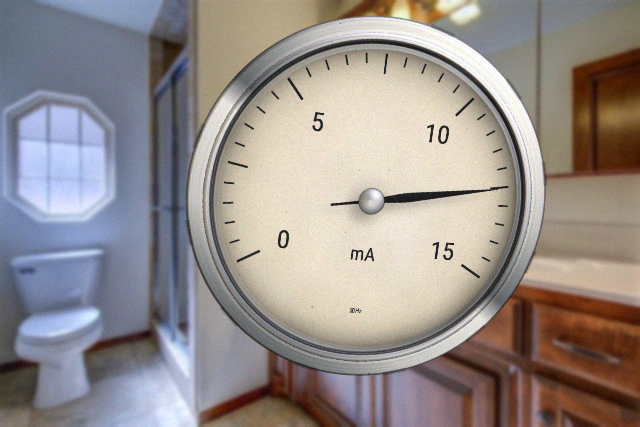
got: 12.5 mA
